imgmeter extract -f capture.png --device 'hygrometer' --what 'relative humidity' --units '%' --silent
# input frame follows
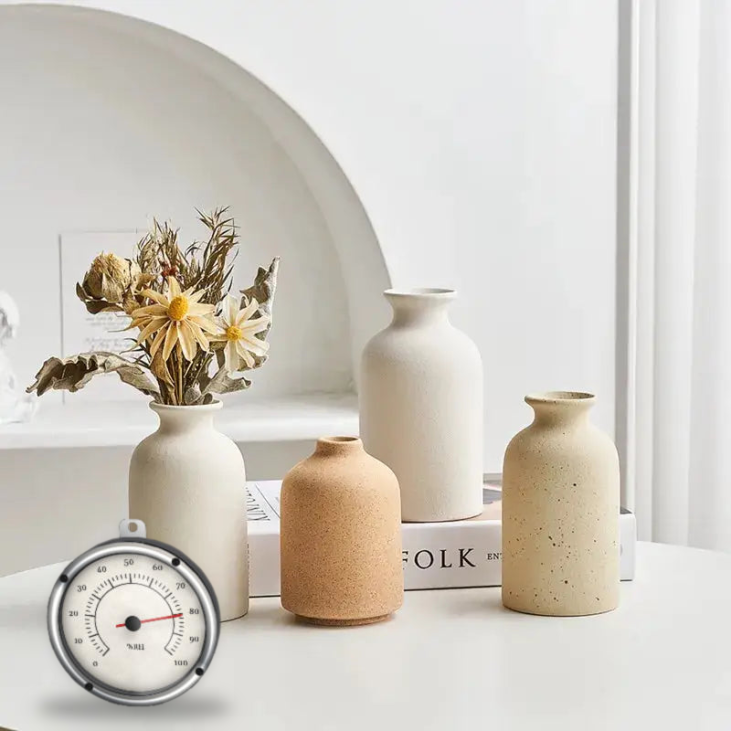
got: 80 %
